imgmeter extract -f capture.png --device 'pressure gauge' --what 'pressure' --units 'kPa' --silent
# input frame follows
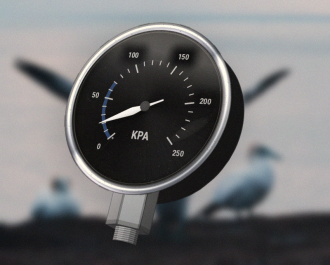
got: 20 kPa
